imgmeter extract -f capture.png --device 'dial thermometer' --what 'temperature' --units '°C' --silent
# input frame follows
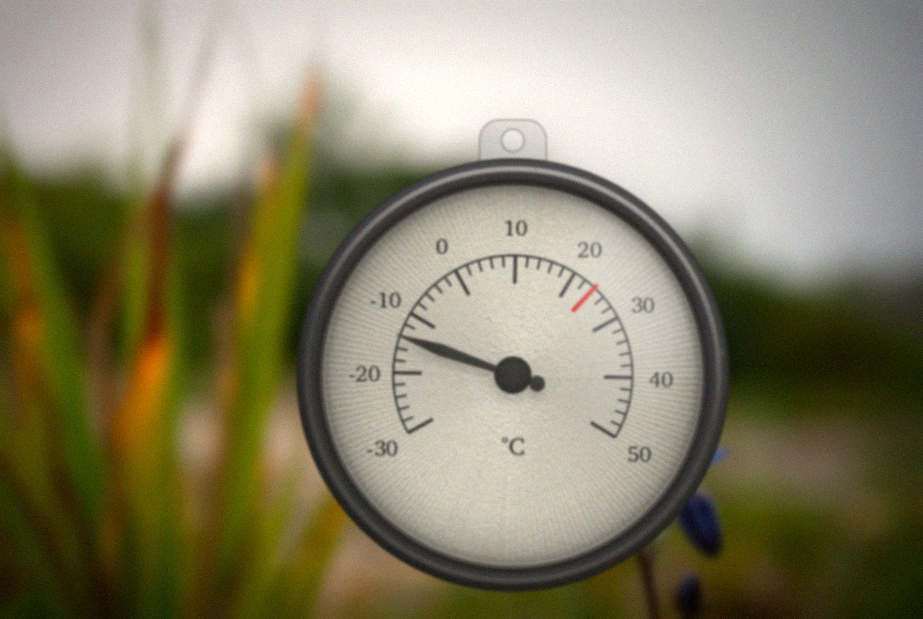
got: -14 °C
